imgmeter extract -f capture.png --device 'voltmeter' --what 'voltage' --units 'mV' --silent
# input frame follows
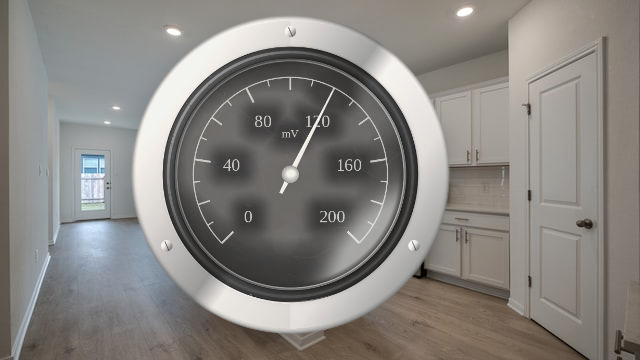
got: 120 mV
